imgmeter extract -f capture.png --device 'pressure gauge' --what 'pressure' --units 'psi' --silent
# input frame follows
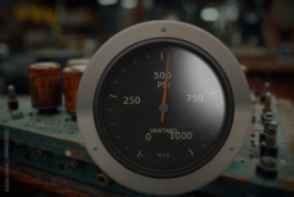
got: 525 psi
